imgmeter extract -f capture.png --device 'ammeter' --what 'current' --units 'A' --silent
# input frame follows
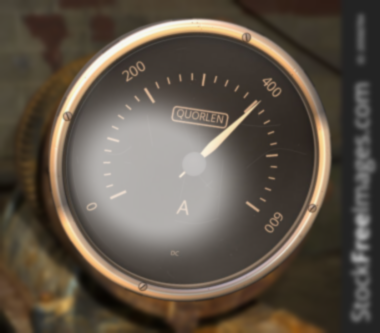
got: 400 A
